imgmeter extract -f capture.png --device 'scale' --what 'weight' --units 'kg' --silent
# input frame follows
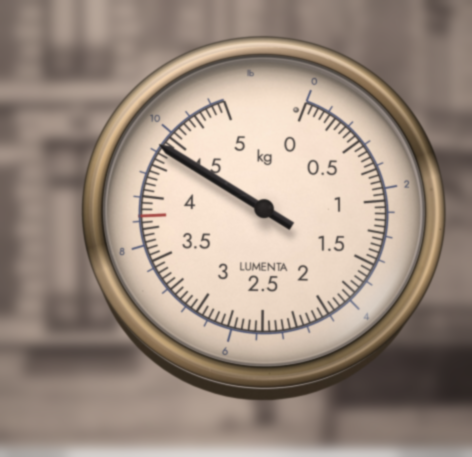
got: 4.4 kg
